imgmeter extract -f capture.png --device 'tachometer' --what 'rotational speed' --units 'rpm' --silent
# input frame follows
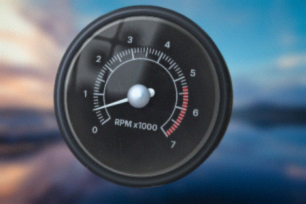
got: 500 rpm
